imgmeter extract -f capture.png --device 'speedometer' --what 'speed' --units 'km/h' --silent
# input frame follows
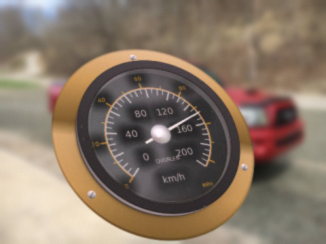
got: 150 km/h
